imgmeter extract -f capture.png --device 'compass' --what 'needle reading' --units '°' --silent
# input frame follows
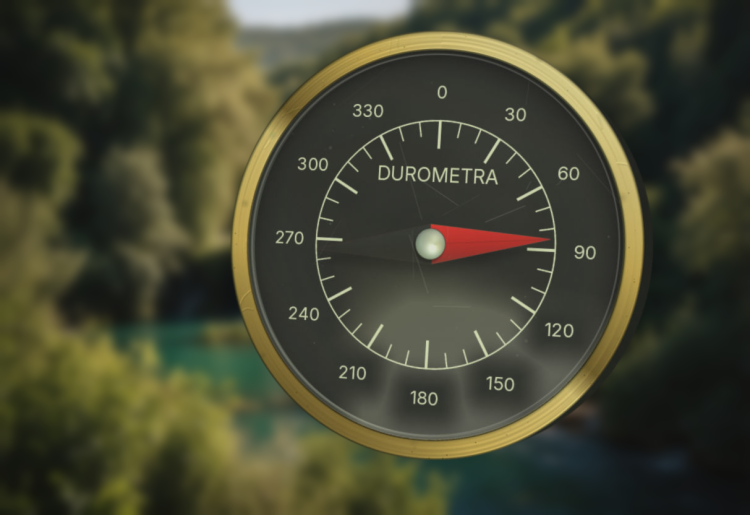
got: 85 °
